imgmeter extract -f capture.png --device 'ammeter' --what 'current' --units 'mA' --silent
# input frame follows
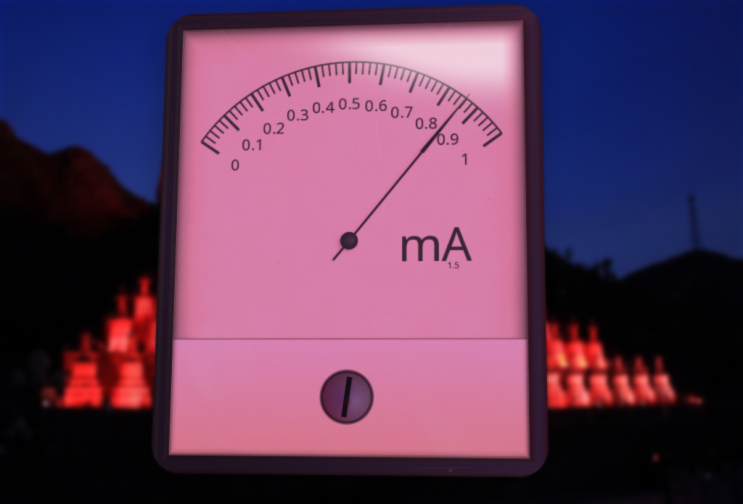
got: 0.86 mA
